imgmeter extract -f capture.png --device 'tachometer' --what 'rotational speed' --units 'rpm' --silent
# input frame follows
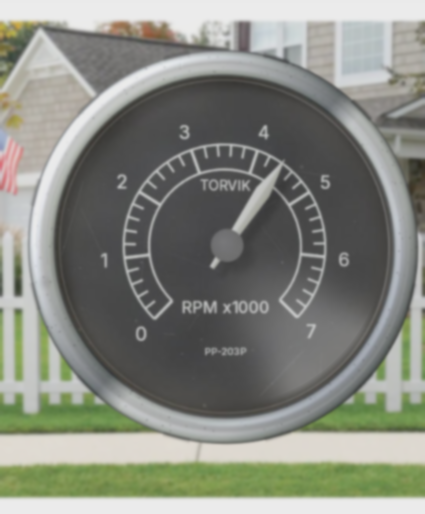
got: 4400 rpm
